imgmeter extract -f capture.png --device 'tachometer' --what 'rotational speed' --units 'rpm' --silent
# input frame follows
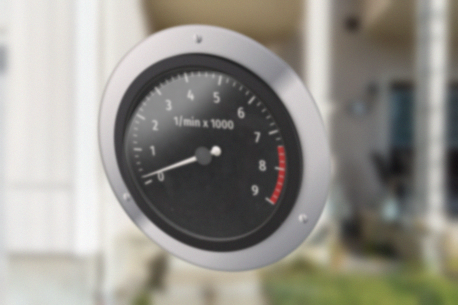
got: 200 rpm
